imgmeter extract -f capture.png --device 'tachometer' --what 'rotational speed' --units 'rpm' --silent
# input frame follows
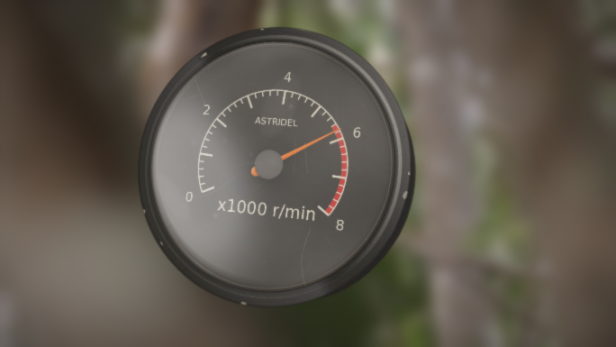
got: 5800 rpm
